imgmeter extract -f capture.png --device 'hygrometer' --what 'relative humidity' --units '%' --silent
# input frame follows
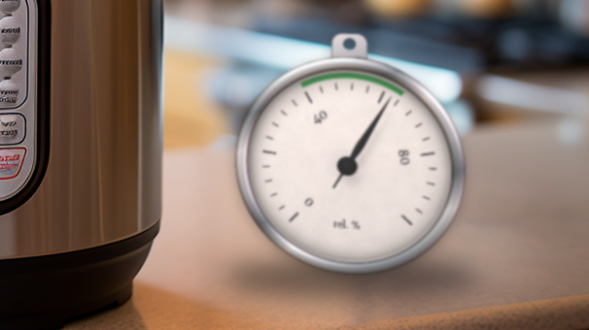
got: 62 %
